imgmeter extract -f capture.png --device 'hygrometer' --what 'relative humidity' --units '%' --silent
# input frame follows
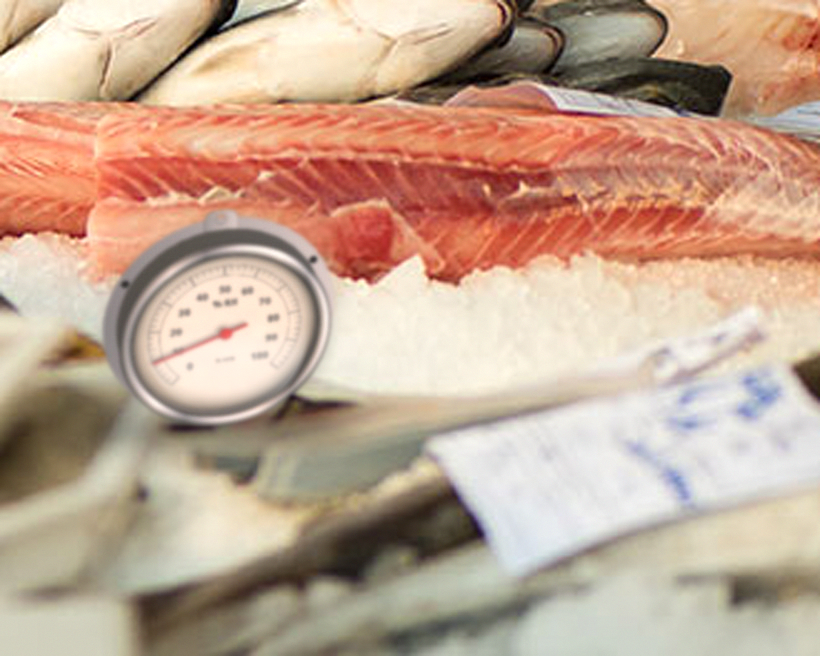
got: 10 %
